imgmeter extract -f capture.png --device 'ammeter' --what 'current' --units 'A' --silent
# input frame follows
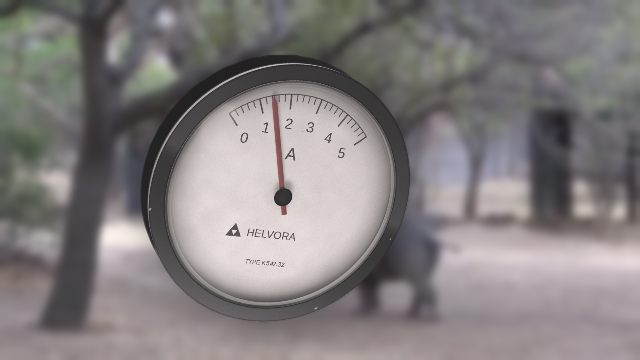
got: 1.4 A
